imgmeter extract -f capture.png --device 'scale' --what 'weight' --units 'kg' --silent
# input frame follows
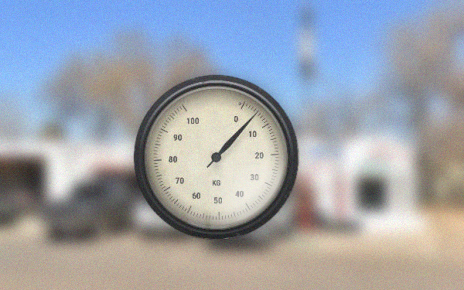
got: 5 kg
